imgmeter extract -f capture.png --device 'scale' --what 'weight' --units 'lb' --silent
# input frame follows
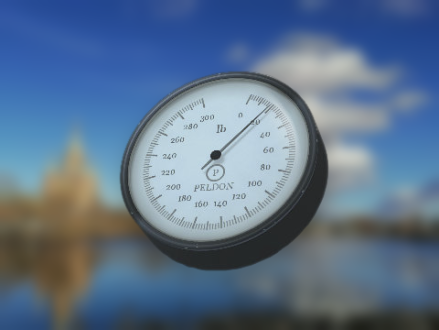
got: 20 lb
